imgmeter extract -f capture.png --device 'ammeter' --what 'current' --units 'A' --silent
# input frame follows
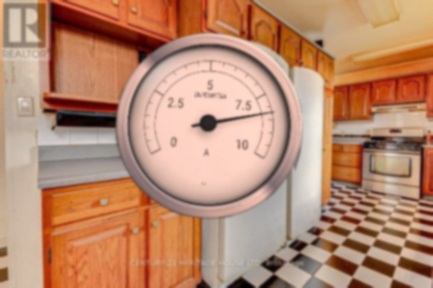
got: 8.25 A
